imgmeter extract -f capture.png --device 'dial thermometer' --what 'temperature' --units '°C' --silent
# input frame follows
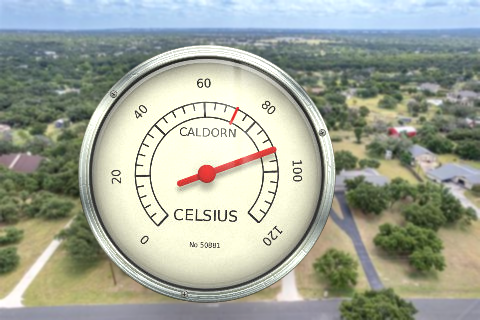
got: 92 °C
